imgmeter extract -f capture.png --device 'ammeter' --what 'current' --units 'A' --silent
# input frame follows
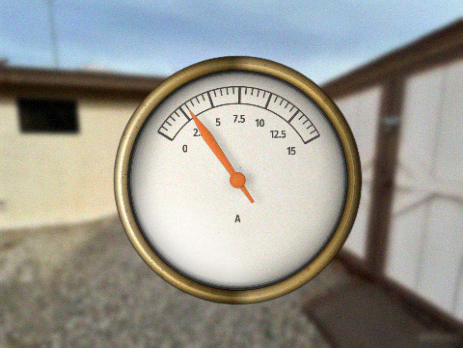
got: 3 A
